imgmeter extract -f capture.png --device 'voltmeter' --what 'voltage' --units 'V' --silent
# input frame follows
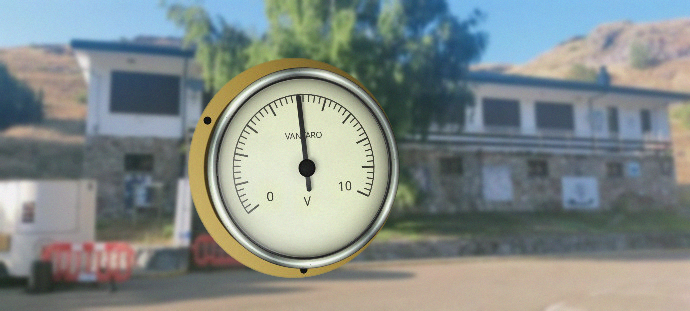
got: 5 V
